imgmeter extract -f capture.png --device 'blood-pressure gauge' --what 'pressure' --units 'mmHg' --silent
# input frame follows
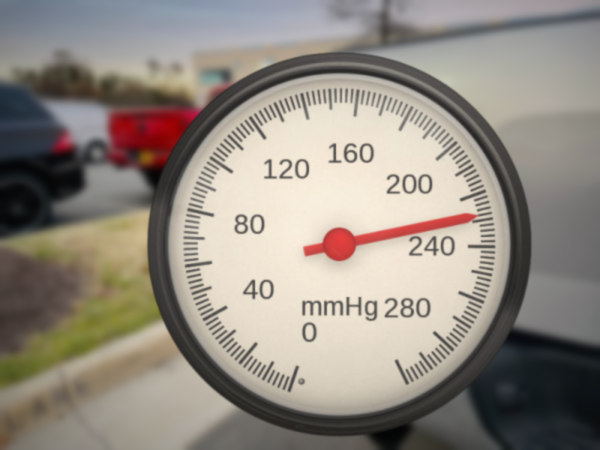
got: 228 mmHg
